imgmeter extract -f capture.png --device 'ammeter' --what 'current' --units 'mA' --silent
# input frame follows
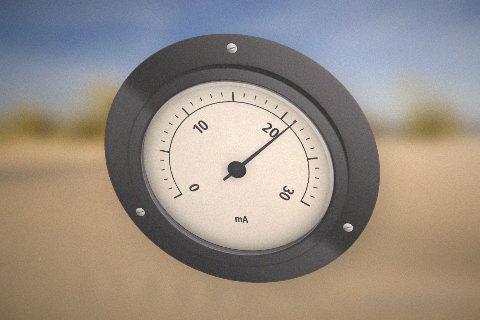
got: 21 mA
